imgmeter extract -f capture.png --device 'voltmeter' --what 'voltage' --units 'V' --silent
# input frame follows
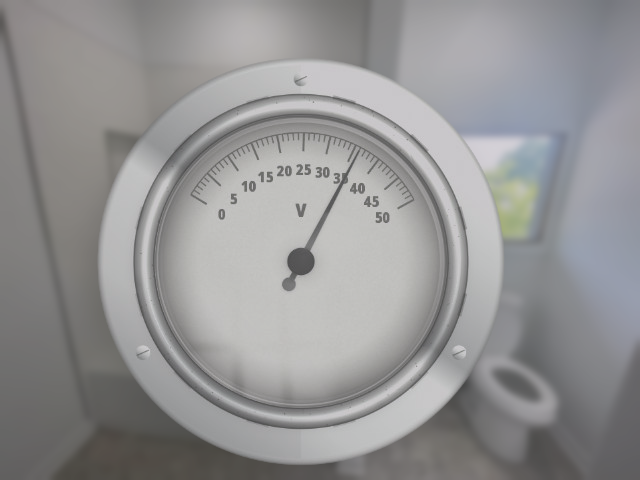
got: 36 V
